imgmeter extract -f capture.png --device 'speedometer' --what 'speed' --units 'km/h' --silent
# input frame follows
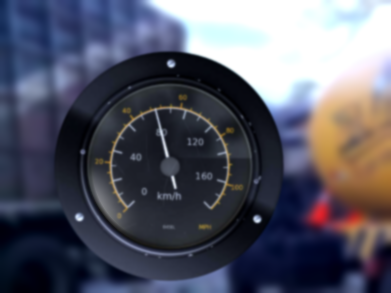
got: 80 km/h
